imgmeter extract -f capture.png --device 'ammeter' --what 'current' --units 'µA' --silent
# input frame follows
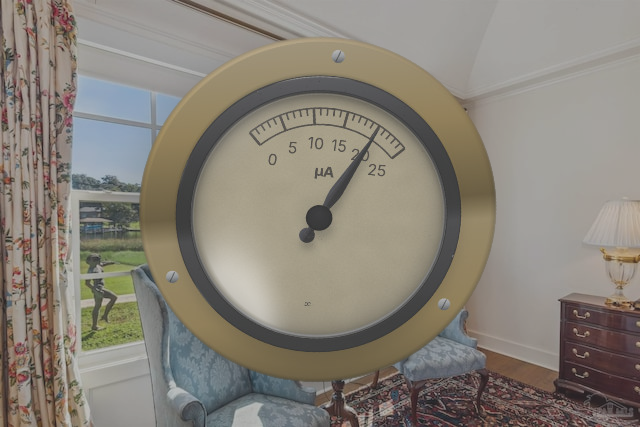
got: 20 µA
